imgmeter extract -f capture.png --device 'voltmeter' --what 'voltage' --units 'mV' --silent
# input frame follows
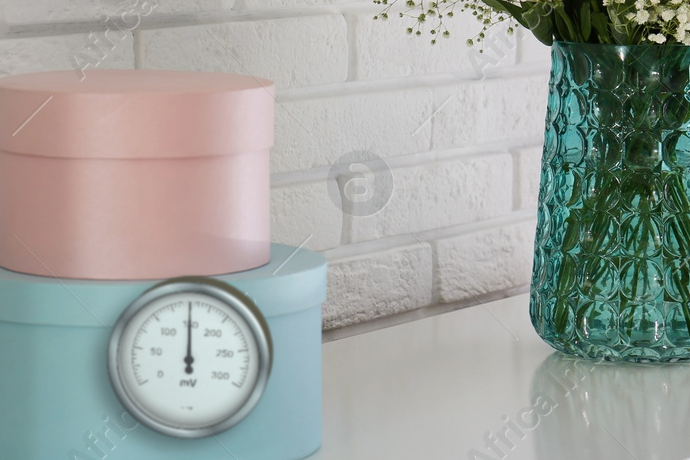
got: 150 mV
